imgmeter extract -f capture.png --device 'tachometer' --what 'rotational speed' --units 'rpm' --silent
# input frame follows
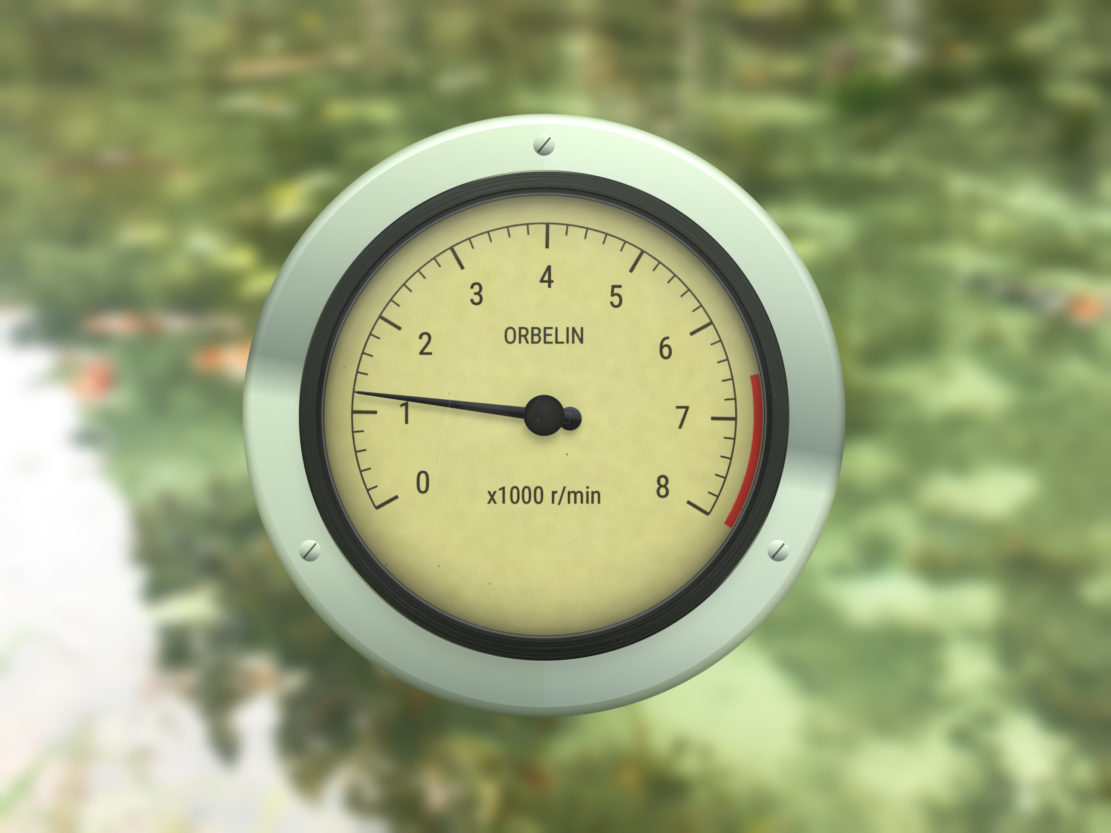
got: 1200 rpm
